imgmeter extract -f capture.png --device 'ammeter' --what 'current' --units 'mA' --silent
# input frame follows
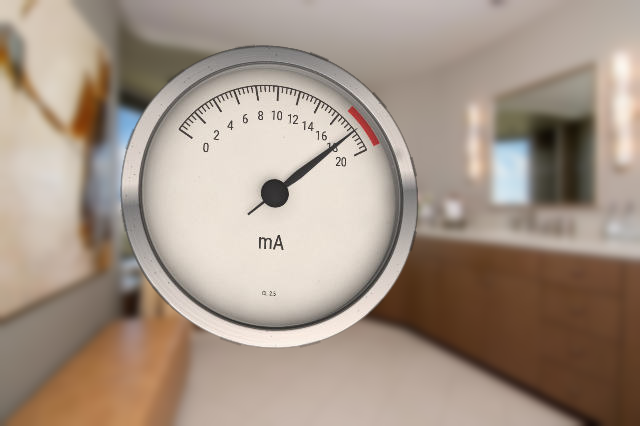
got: 18 mA
